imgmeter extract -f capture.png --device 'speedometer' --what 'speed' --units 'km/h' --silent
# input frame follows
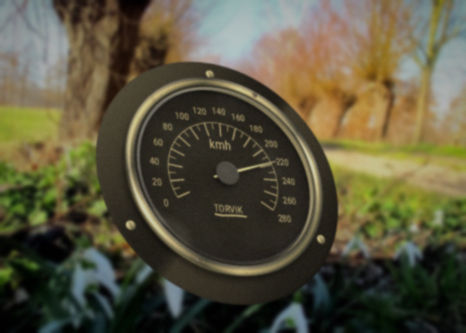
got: 220 km/h
